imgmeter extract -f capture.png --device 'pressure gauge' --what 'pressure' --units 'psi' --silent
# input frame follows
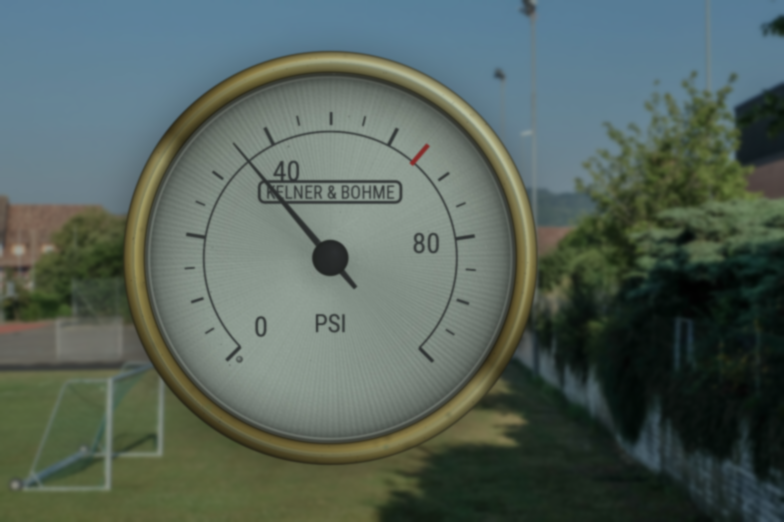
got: 35 psi
